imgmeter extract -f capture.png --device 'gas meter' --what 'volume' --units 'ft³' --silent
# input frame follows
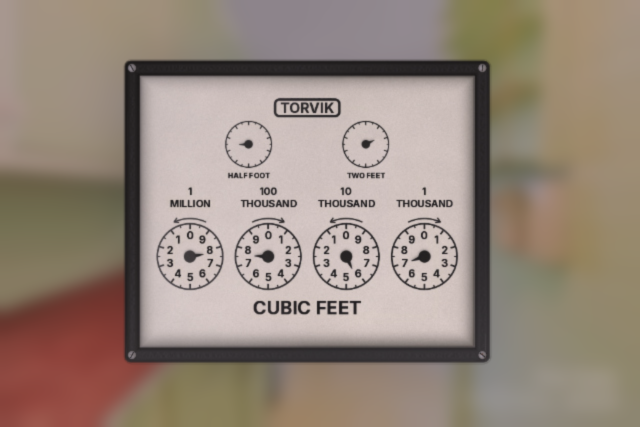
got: 775700 ft³
